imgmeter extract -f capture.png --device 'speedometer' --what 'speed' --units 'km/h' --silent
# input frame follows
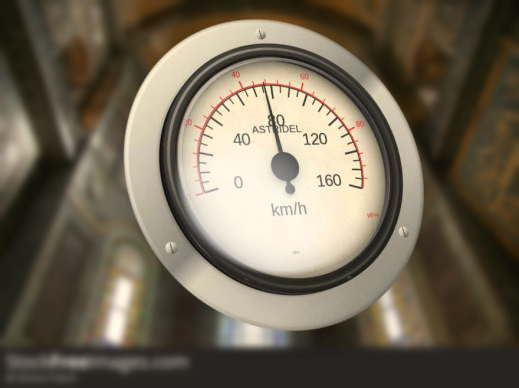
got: 75 km/h
